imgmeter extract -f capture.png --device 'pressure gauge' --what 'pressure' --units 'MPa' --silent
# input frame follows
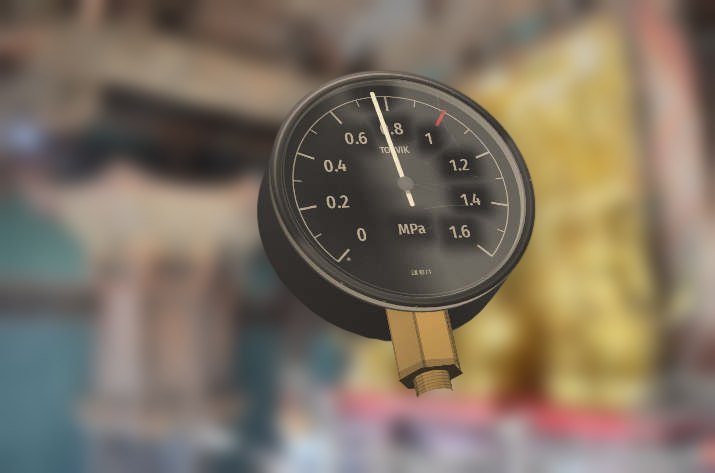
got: 0.75 MPa
